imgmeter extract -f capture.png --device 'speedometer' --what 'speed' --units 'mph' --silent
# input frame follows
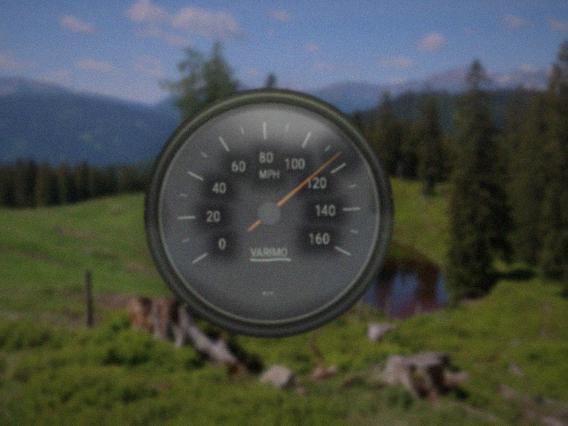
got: 115 mph
